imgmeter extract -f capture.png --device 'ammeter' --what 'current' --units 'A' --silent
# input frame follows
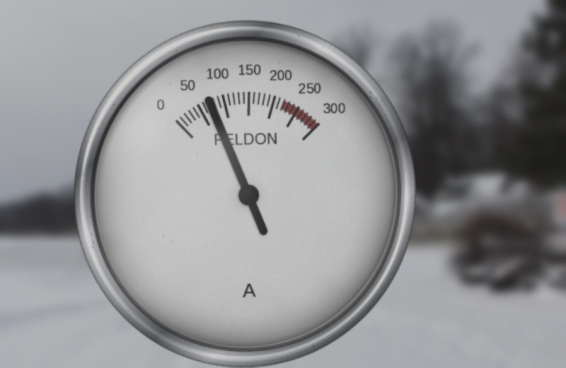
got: 70 A
